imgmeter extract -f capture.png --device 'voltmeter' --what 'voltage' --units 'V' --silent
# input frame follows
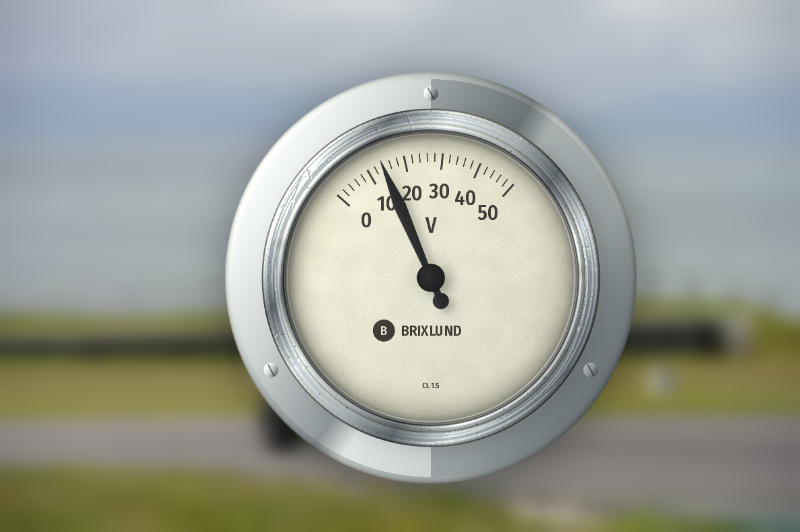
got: 14 V
